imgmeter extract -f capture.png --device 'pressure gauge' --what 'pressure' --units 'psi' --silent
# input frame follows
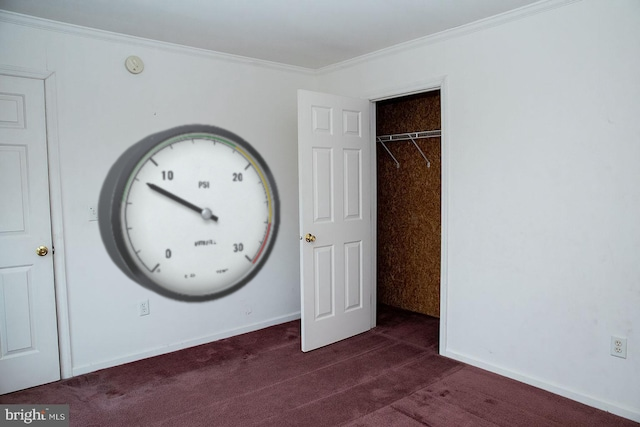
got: 8 psi
